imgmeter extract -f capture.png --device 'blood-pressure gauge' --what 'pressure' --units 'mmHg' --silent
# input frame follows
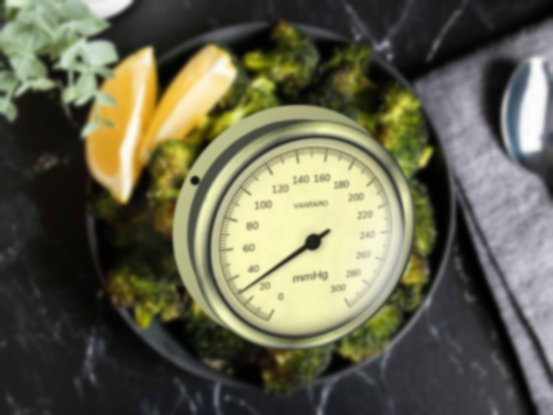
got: 30 mmHg
